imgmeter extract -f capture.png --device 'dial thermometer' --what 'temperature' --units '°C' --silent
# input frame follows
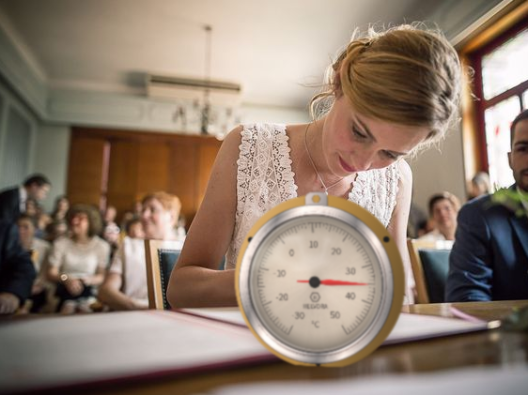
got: 35 °C
